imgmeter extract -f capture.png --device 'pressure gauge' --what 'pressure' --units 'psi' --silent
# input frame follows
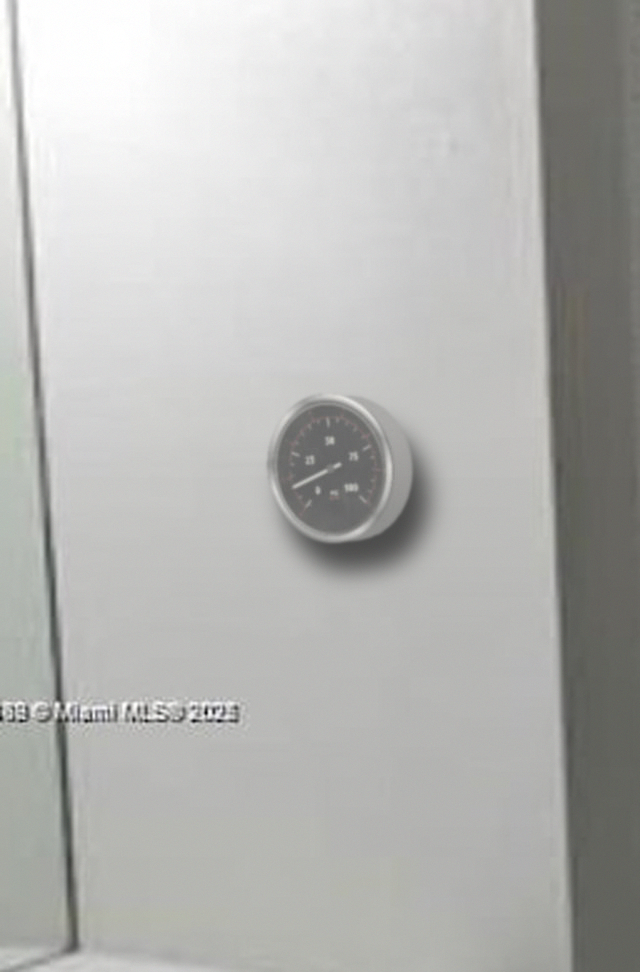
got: 10 psi
